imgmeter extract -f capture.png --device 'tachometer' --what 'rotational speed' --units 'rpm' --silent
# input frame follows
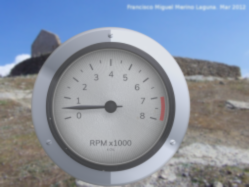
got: 500 rpm
